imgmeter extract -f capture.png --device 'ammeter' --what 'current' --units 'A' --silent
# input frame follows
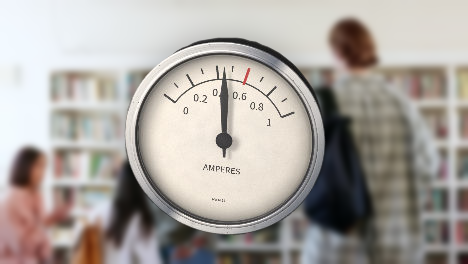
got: 0.45 A
